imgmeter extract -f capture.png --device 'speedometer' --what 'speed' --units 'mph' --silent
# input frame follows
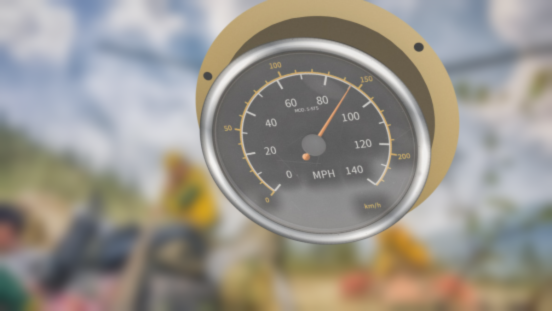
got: 90 mph
